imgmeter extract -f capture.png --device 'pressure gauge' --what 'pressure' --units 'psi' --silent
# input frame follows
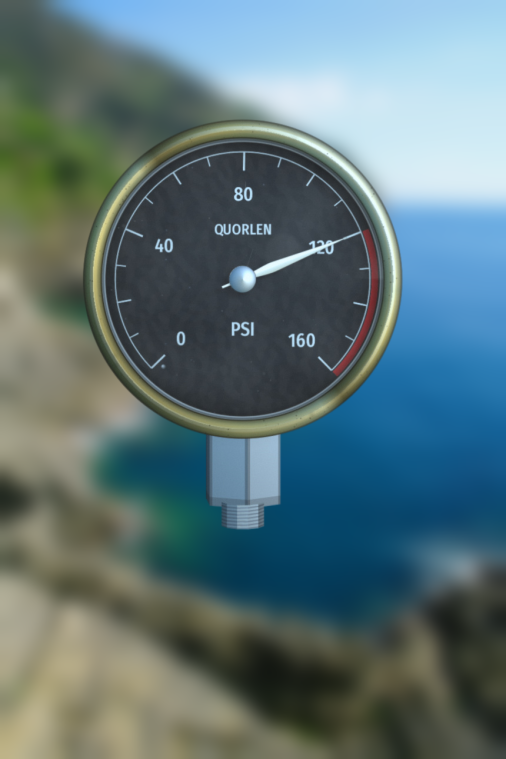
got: 120 psi
